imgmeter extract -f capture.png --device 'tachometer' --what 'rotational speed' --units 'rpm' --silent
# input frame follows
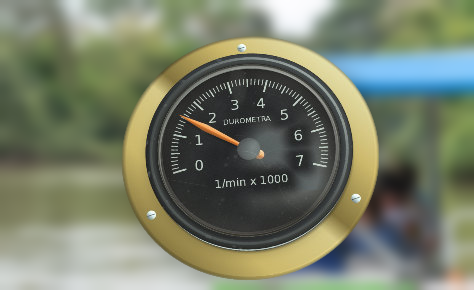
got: 1500 rpm
